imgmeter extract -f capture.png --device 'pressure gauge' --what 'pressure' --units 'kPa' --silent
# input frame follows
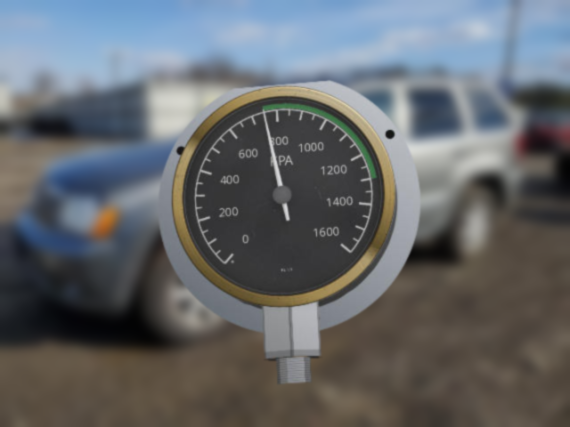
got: 750 kPa
